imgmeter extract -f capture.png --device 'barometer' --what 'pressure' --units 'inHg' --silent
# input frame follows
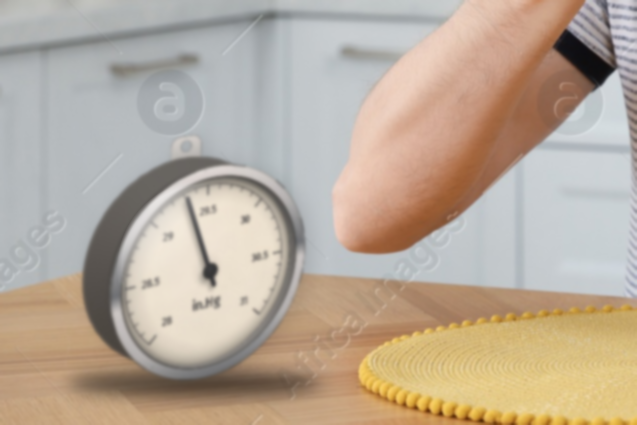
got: 29.3 inHg
